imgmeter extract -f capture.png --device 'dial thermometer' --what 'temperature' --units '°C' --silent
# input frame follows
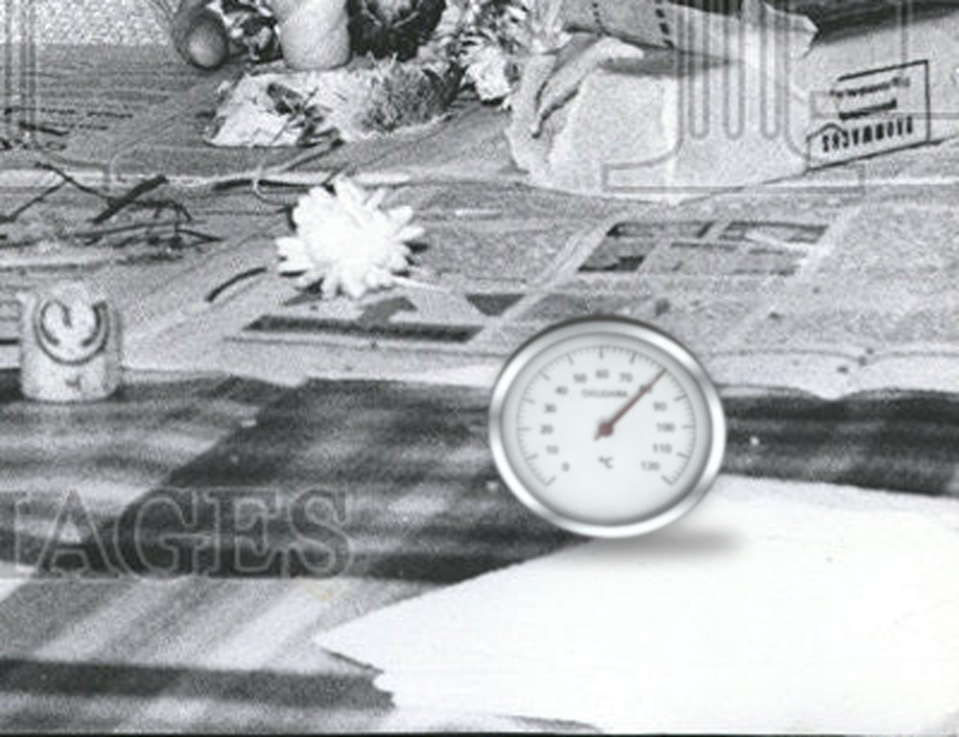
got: 80 °C
